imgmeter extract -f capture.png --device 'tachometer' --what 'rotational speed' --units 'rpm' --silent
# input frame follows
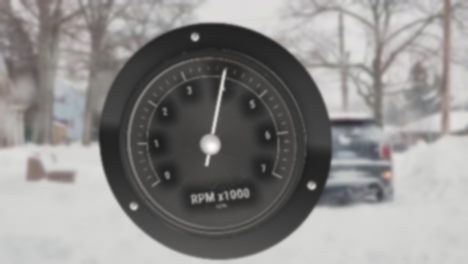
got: 4000 rpm
